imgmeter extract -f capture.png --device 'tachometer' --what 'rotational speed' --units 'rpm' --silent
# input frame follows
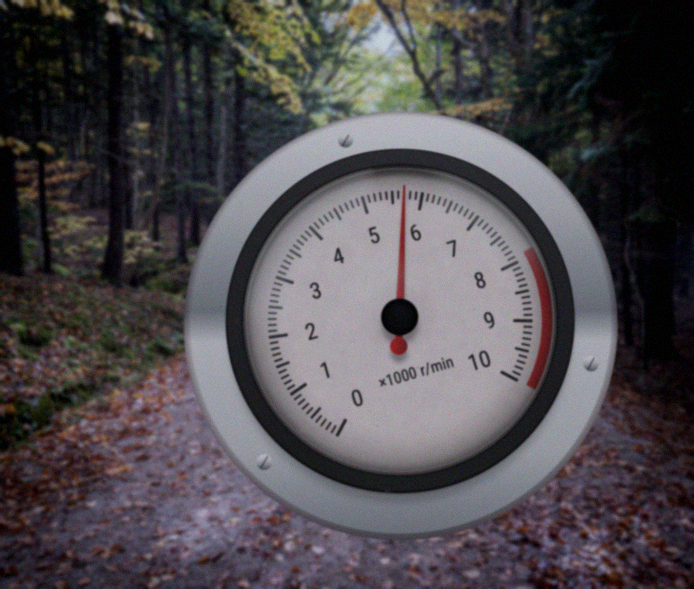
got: 5700 rpm
